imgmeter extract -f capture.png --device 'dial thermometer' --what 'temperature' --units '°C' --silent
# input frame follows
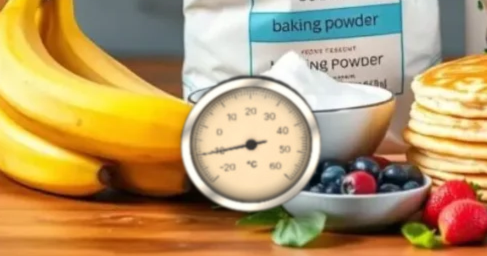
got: -10 °C
